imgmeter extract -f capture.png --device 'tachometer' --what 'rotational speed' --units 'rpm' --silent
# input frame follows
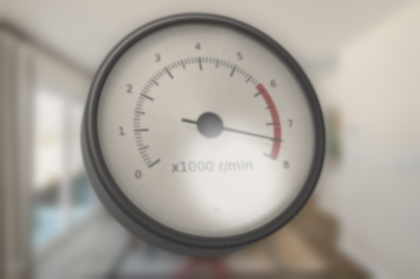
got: 7500 rpm
